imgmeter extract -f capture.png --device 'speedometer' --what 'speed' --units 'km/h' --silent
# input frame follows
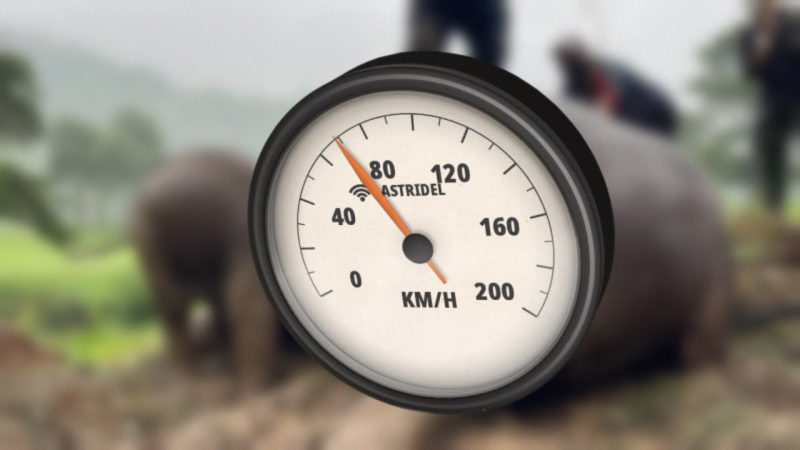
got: 70 km/h
